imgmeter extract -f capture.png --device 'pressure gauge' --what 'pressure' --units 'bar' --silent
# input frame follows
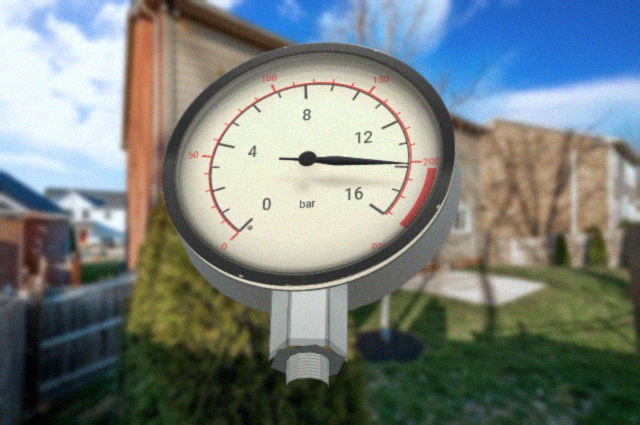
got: 14 bar
